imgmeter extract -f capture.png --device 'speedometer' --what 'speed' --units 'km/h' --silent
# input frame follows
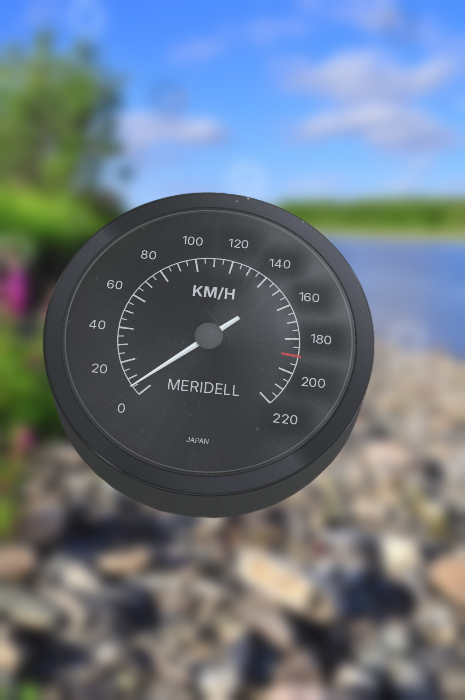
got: 5 km/h
